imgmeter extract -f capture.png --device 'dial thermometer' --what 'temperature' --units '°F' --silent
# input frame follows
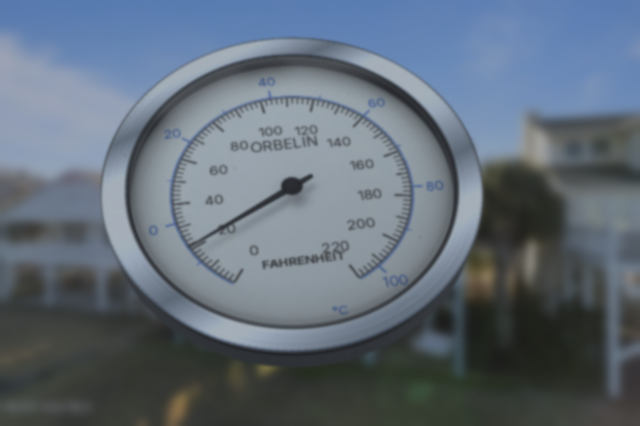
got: 20 °F
